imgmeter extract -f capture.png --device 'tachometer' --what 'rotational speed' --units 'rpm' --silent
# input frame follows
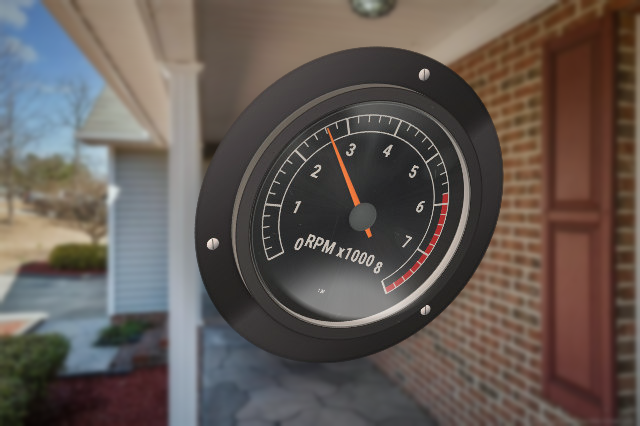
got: 2600 rpm
